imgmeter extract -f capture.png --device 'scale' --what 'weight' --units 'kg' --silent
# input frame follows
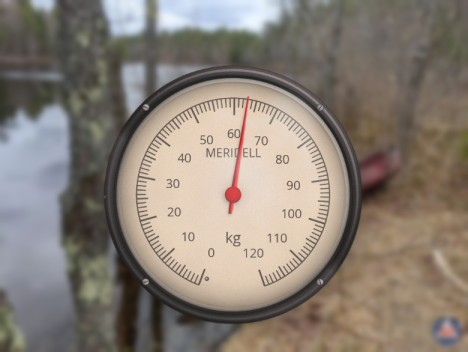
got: 63 kg
